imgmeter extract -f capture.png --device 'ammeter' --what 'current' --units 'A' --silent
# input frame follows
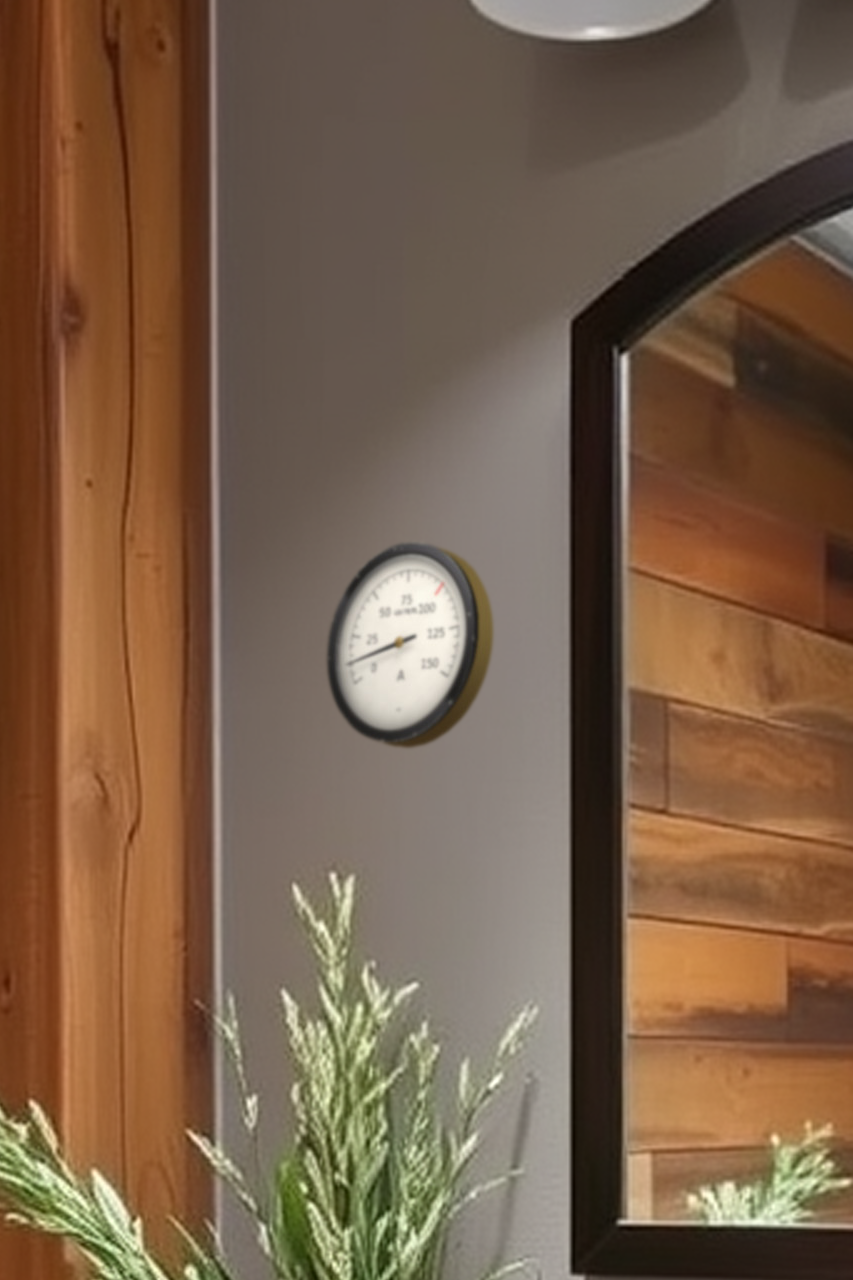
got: 10 A
